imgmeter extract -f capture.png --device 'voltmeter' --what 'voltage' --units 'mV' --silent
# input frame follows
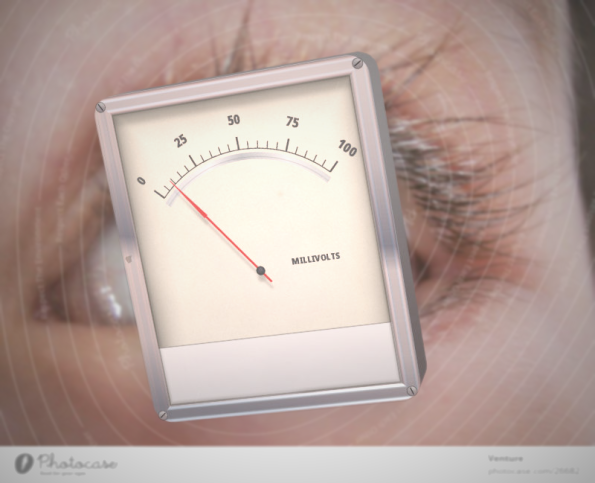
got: 10 mV
